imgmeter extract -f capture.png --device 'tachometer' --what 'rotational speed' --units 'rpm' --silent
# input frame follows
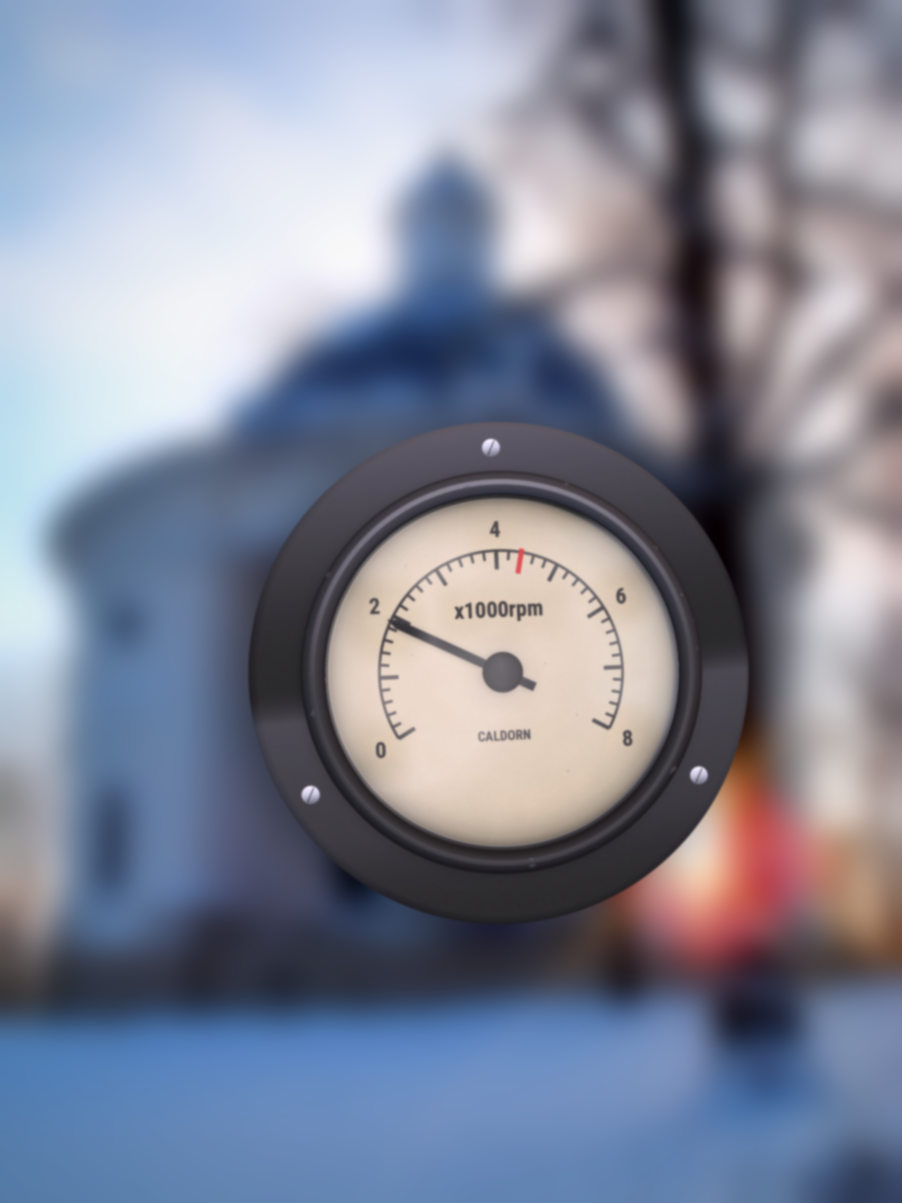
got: 1900 rpm
